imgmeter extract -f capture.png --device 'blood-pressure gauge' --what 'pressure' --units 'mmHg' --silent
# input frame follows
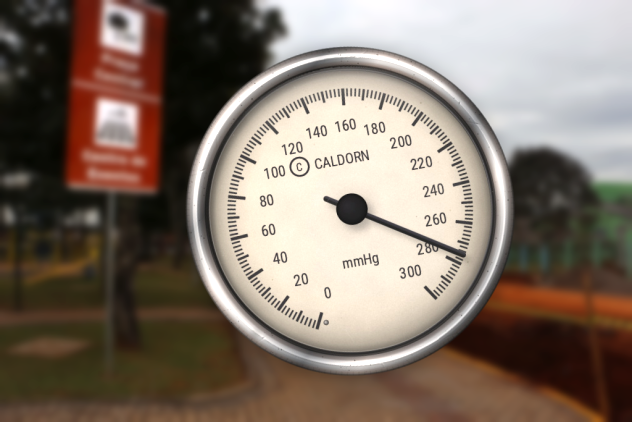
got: 276 mmHg
